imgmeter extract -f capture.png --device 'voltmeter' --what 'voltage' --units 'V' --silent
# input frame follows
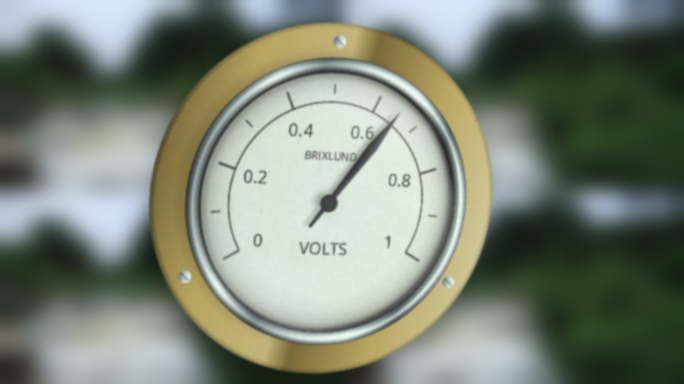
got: 0.65 V
